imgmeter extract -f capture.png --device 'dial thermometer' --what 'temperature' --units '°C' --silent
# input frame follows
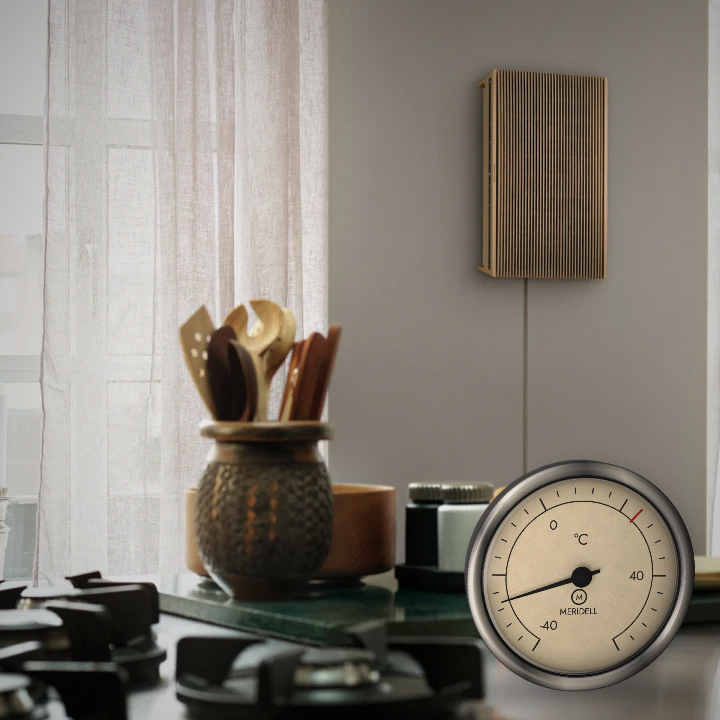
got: -26 °C
